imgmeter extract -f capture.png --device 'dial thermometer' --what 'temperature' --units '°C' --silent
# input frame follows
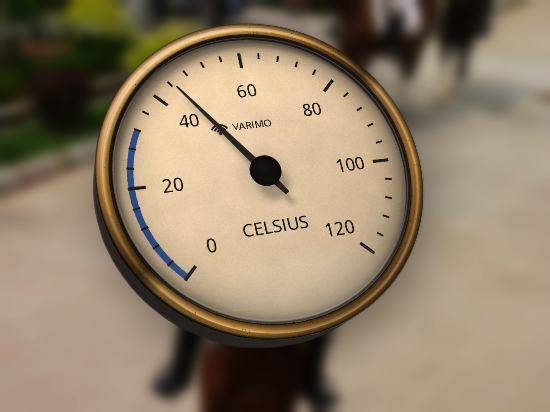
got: 44 °C
